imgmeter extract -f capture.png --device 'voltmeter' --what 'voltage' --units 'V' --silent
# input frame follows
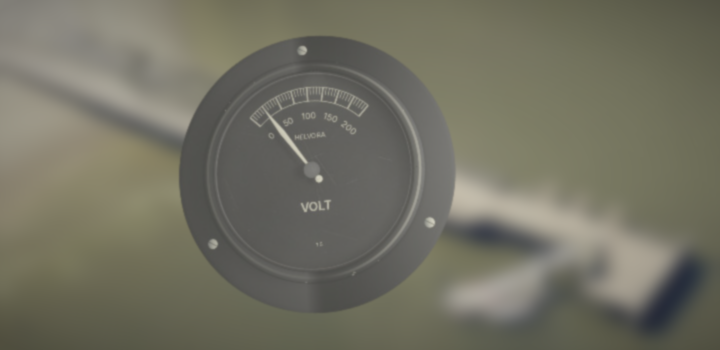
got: 25 V
